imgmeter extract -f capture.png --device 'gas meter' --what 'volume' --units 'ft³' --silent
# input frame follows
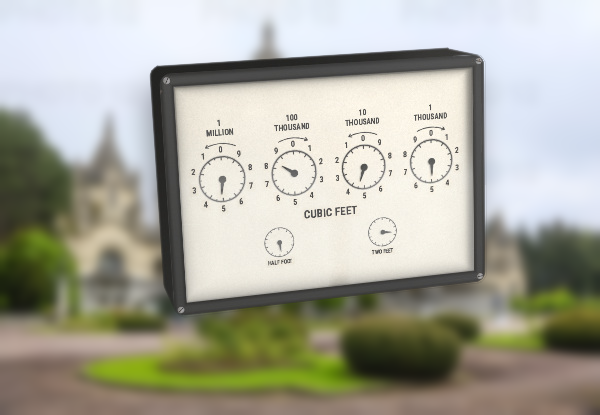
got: 484500 ft³
